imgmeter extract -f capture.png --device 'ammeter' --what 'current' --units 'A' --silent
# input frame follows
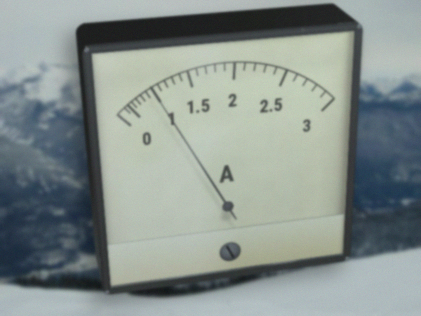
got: 1 A
